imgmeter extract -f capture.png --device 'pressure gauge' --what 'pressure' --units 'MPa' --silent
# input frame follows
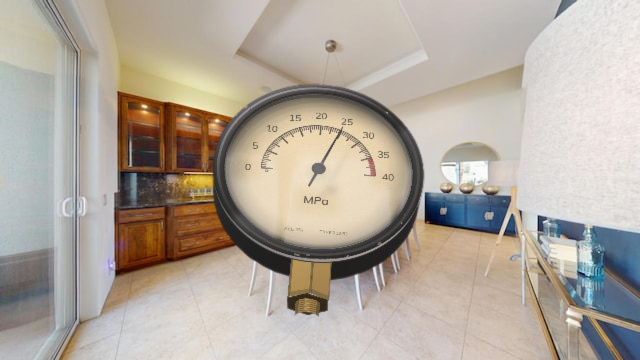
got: 25 MPa
